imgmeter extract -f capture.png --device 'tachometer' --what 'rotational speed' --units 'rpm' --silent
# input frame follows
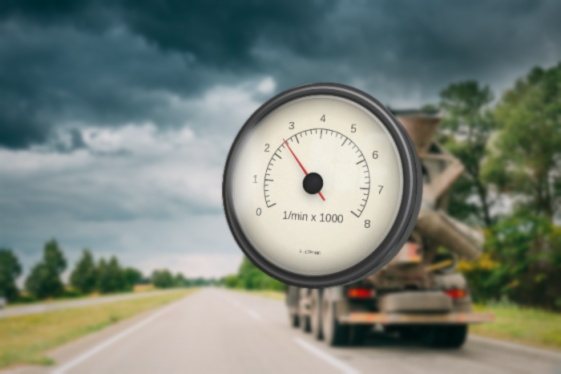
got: 2600 rpm
